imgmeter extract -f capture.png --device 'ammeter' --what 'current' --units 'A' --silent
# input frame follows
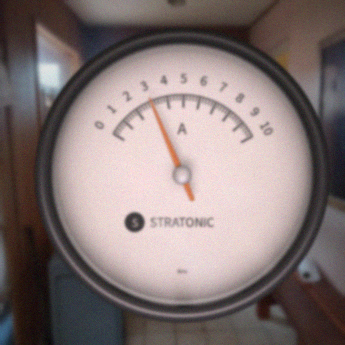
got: 3 A
